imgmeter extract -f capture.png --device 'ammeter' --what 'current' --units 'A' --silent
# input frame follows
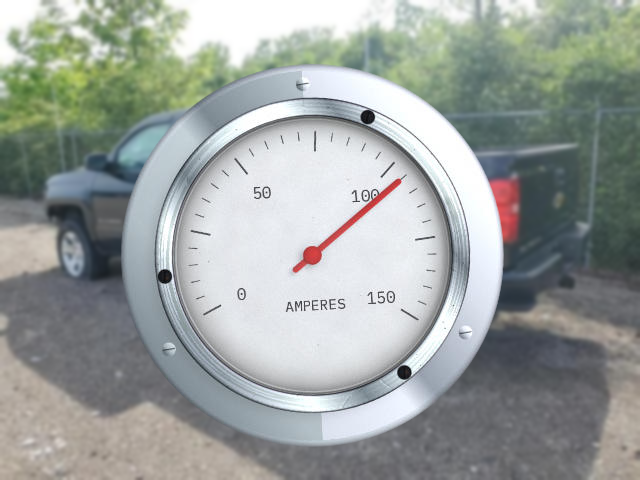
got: 105 A
